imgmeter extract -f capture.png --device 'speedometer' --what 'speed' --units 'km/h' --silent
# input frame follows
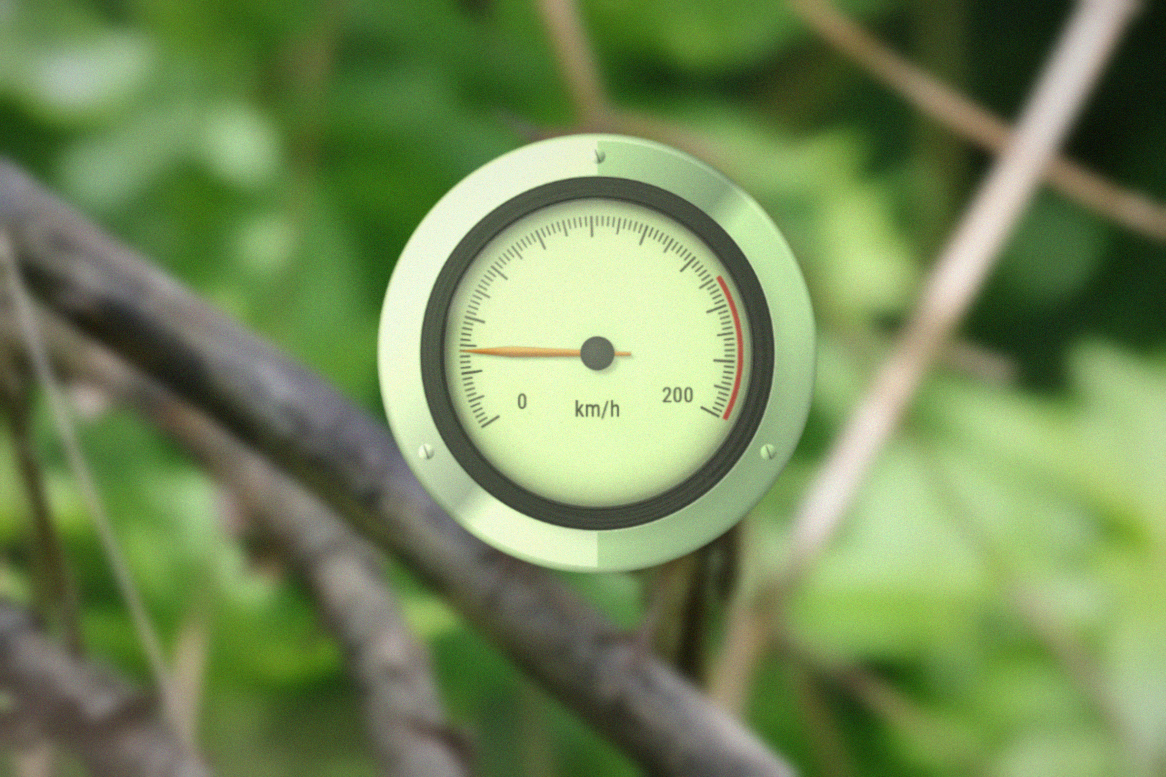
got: 28 km/h
